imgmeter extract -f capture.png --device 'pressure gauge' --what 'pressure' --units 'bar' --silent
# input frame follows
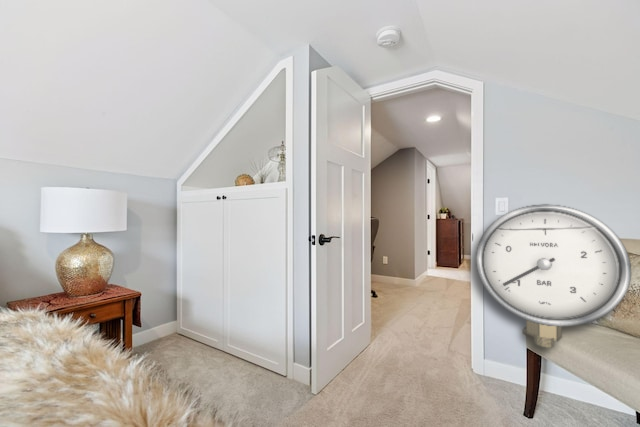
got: -0.9 bar
